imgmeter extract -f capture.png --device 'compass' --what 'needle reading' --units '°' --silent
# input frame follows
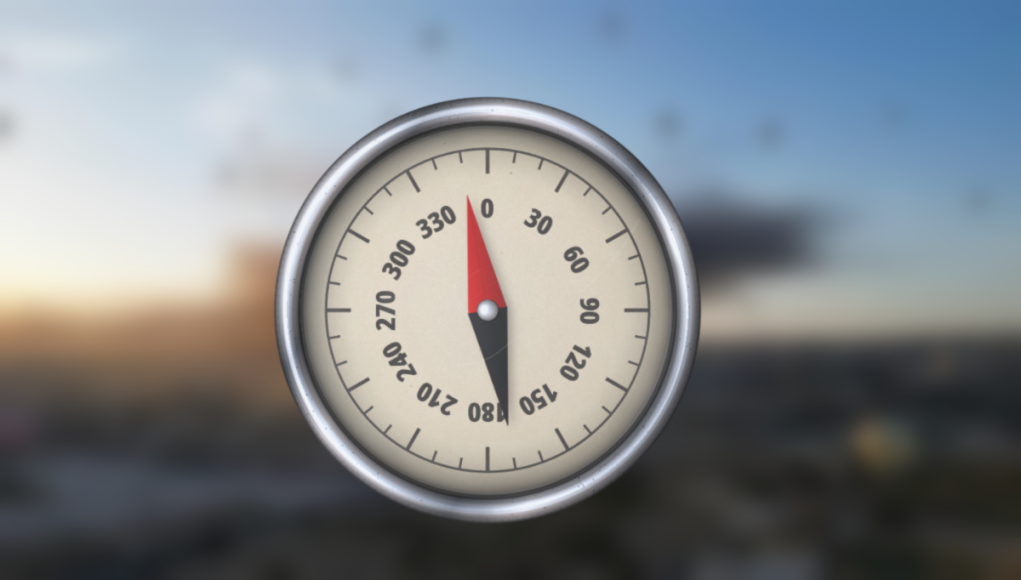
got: 350 °
